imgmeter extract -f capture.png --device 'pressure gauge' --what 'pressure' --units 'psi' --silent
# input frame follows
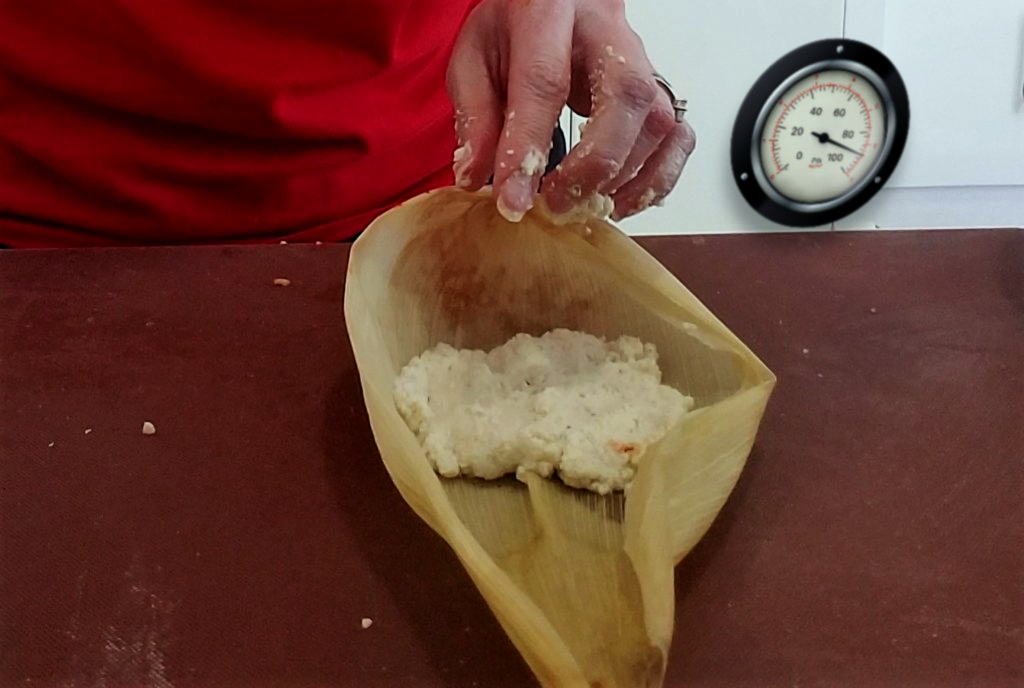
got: 90 psi
